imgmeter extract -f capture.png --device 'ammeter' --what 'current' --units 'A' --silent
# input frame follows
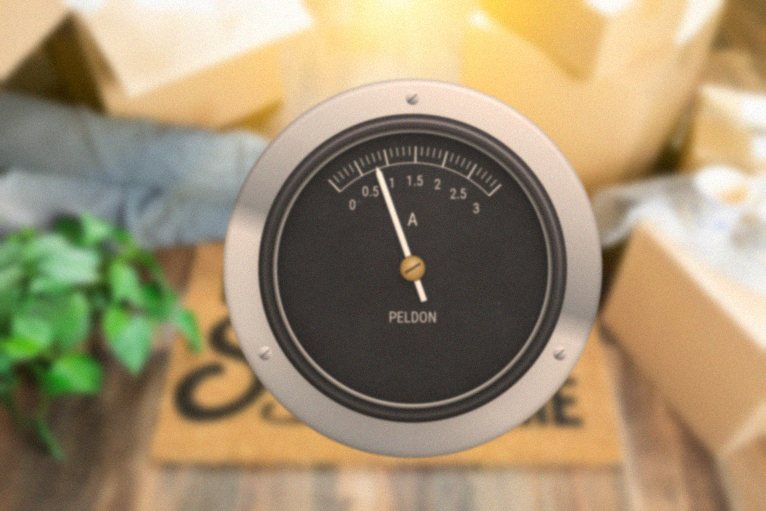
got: 0.8 A
